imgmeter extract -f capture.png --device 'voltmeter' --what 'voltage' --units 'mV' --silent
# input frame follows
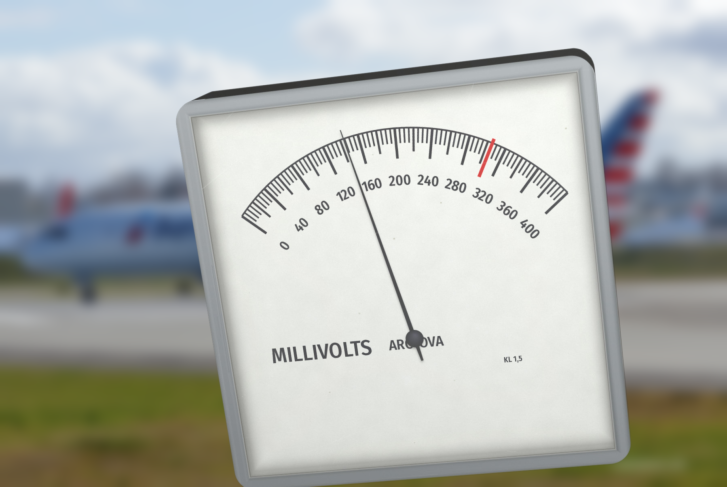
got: 145 mV
